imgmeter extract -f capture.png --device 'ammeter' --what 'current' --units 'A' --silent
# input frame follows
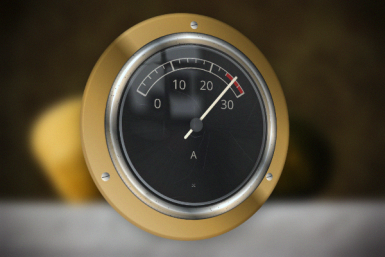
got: 26 A
